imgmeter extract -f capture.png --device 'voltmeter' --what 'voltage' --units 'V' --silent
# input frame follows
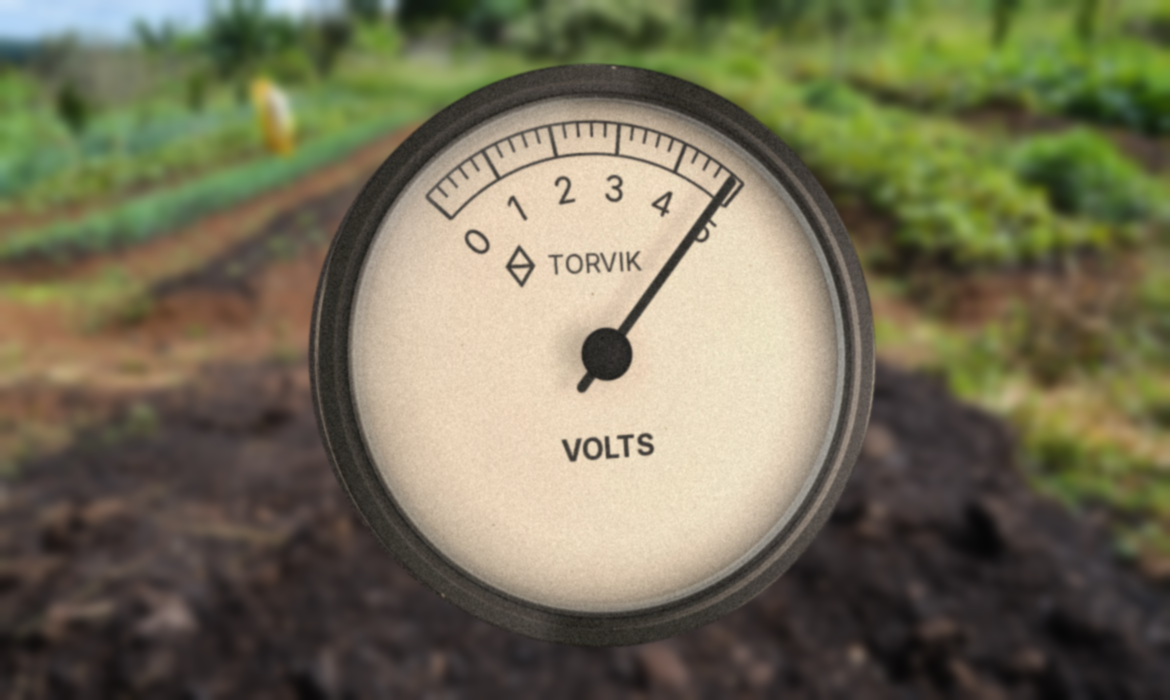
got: 4.8 V
